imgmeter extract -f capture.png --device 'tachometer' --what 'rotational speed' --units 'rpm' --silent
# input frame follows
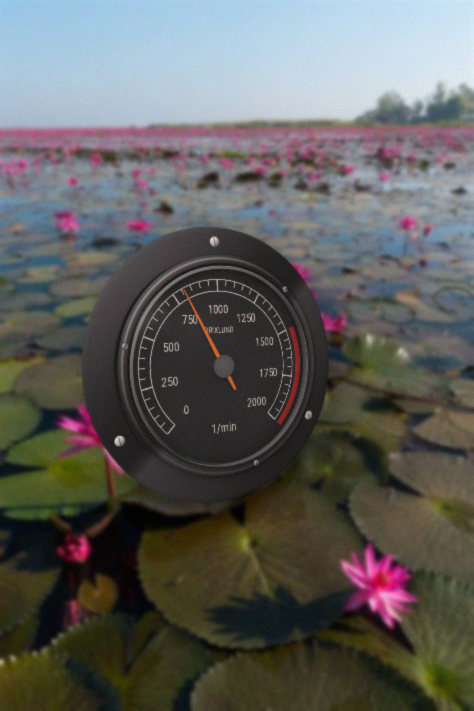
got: 800 rpm
